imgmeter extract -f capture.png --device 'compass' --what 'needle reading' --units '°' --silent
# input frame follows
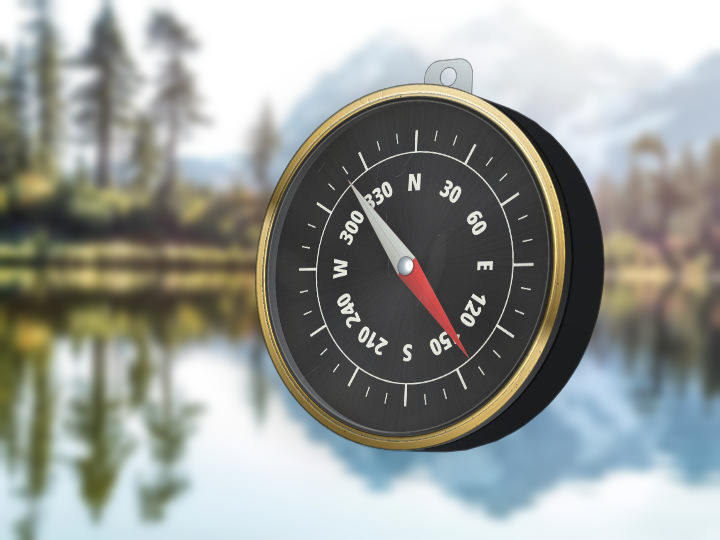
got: 140 °
